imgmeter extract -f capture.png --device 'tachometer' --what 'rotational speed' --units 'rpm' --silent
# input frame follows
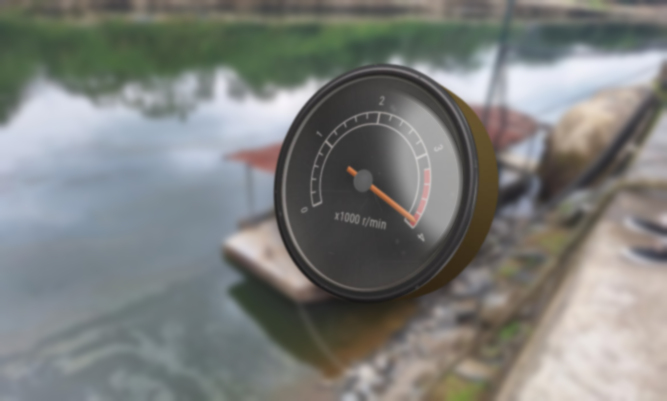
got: 3900 rpm
